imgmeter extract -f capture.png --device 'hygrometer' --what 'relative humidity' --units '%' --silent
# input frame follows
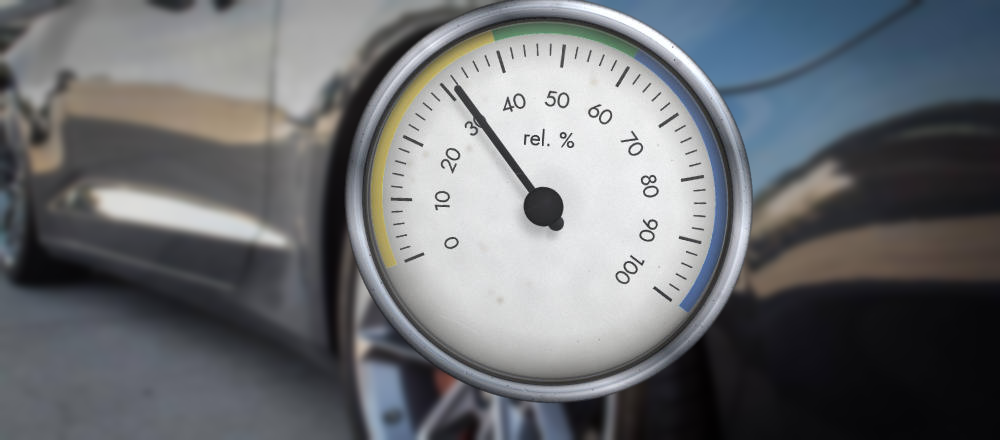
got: 32 %
